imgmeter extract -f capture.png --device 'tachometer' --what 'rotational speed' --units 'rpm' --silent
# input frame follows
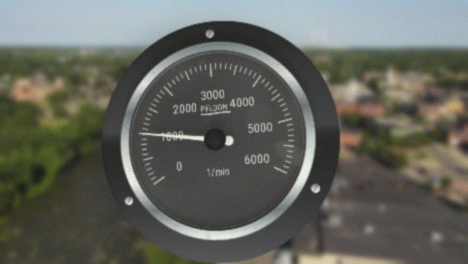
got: 1000 rpm
